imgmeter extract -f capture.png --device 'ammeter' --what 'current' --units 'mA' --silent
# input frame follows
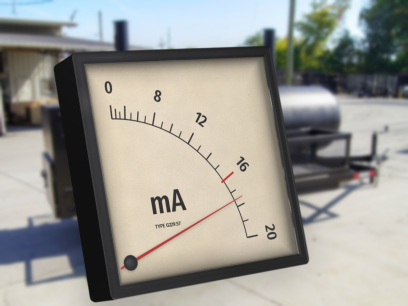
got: 17.5 mA
